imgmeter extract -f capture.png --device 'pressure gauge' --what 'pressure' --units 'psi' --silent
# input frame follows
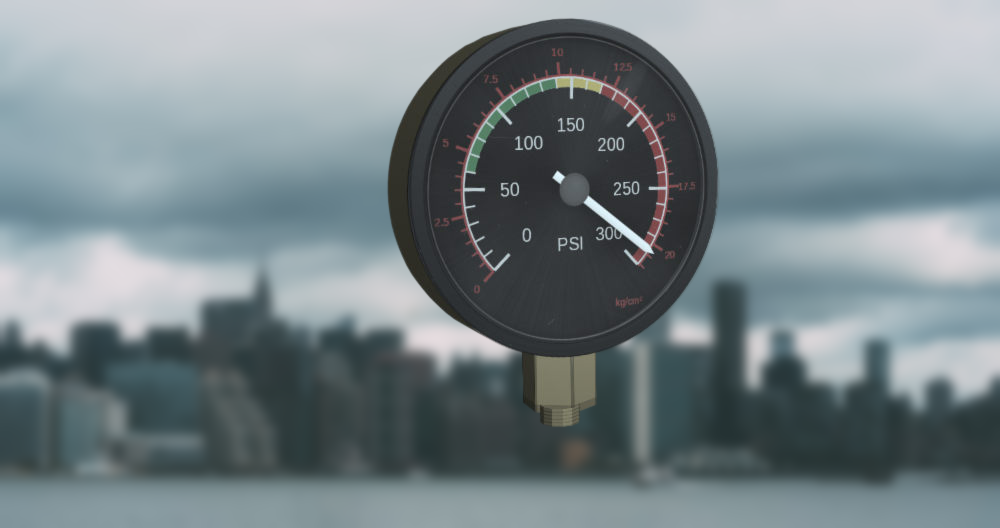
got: 290 psi
